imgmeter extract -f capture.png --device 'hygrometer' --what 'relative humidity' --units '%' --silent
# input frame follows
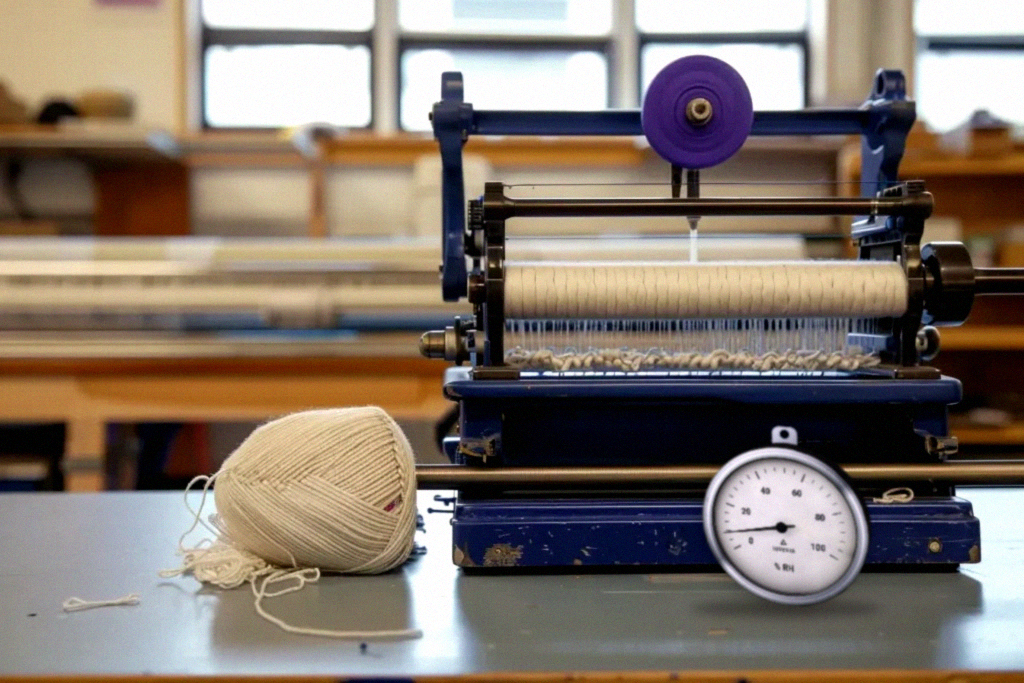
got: 8 %
